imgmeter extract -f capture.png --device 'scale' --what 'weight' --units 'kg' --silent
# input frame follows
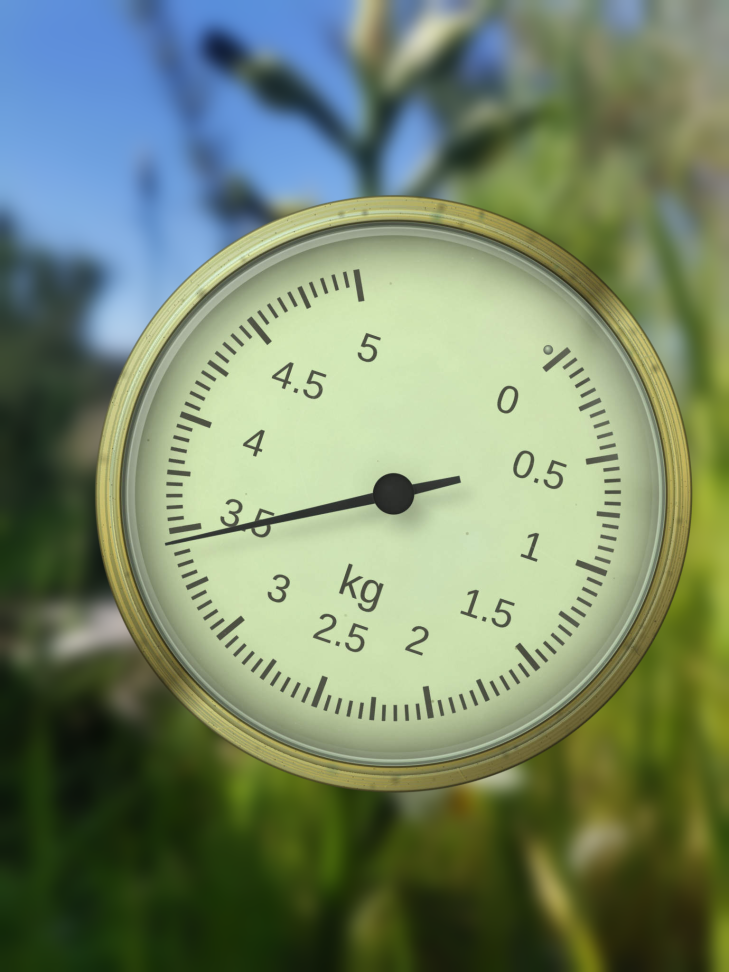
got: 3.45 kg
